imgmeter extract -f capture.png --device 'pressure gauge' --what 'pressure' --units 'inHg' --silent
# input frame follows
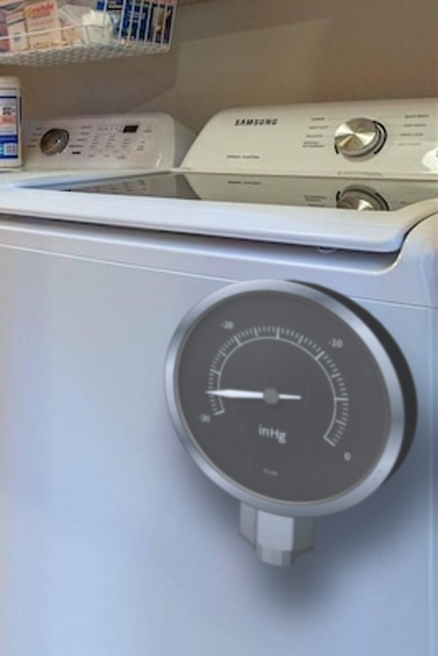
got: -27.5 inHg
